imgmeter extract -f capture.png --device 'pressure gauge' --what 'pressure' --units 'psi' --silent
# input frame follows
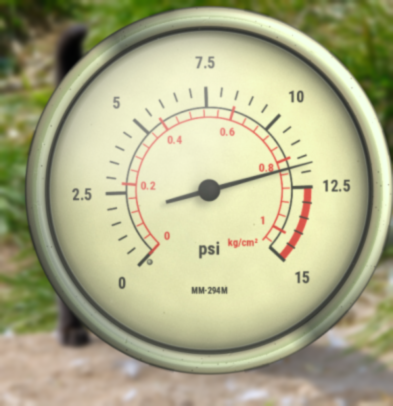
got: 11.75 psi
